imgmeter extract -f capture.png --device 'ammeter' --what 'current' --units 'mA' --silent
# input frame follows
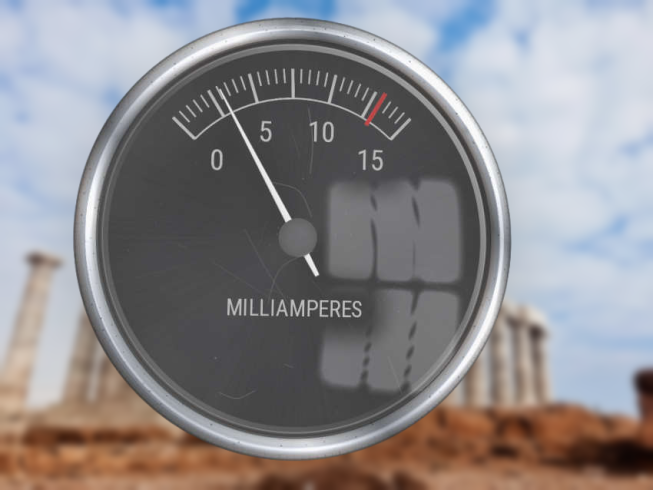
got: 3 mA
